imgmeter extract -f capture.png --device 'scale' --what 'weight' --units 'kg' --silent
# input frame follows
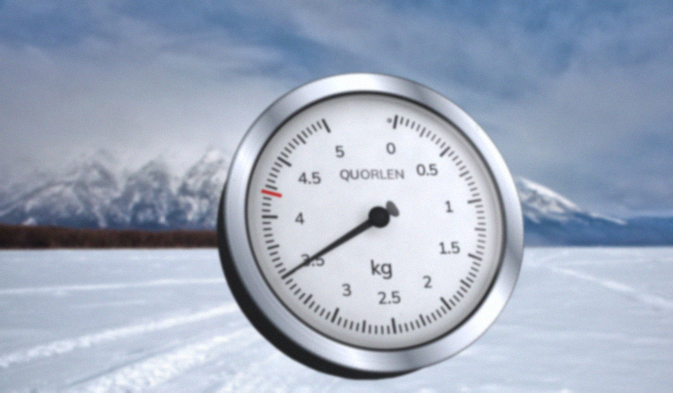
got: 3.5 kg
